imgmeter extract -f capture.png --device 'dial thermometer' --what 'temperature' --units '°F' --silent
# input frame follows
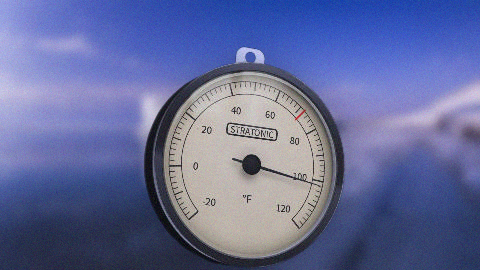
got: 102 °F
